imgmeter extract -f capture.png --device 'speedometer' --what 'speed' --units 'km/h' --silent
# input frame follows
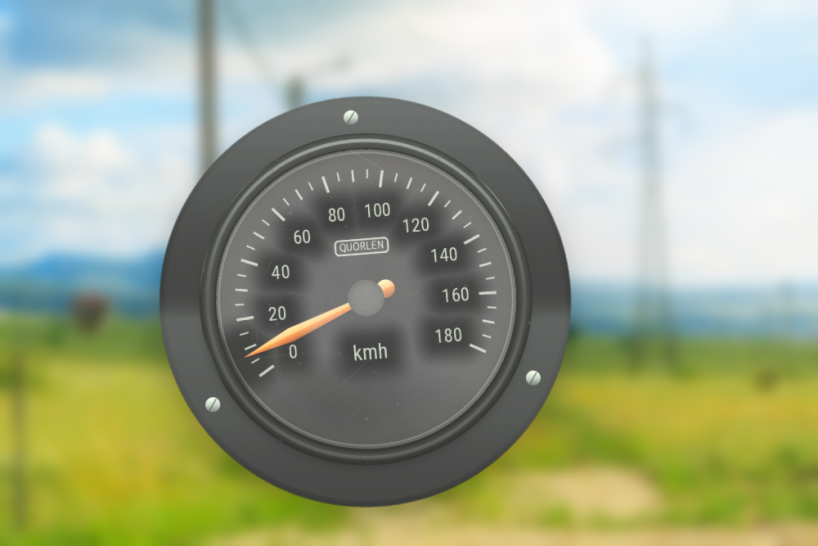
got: 7.5 km/h
